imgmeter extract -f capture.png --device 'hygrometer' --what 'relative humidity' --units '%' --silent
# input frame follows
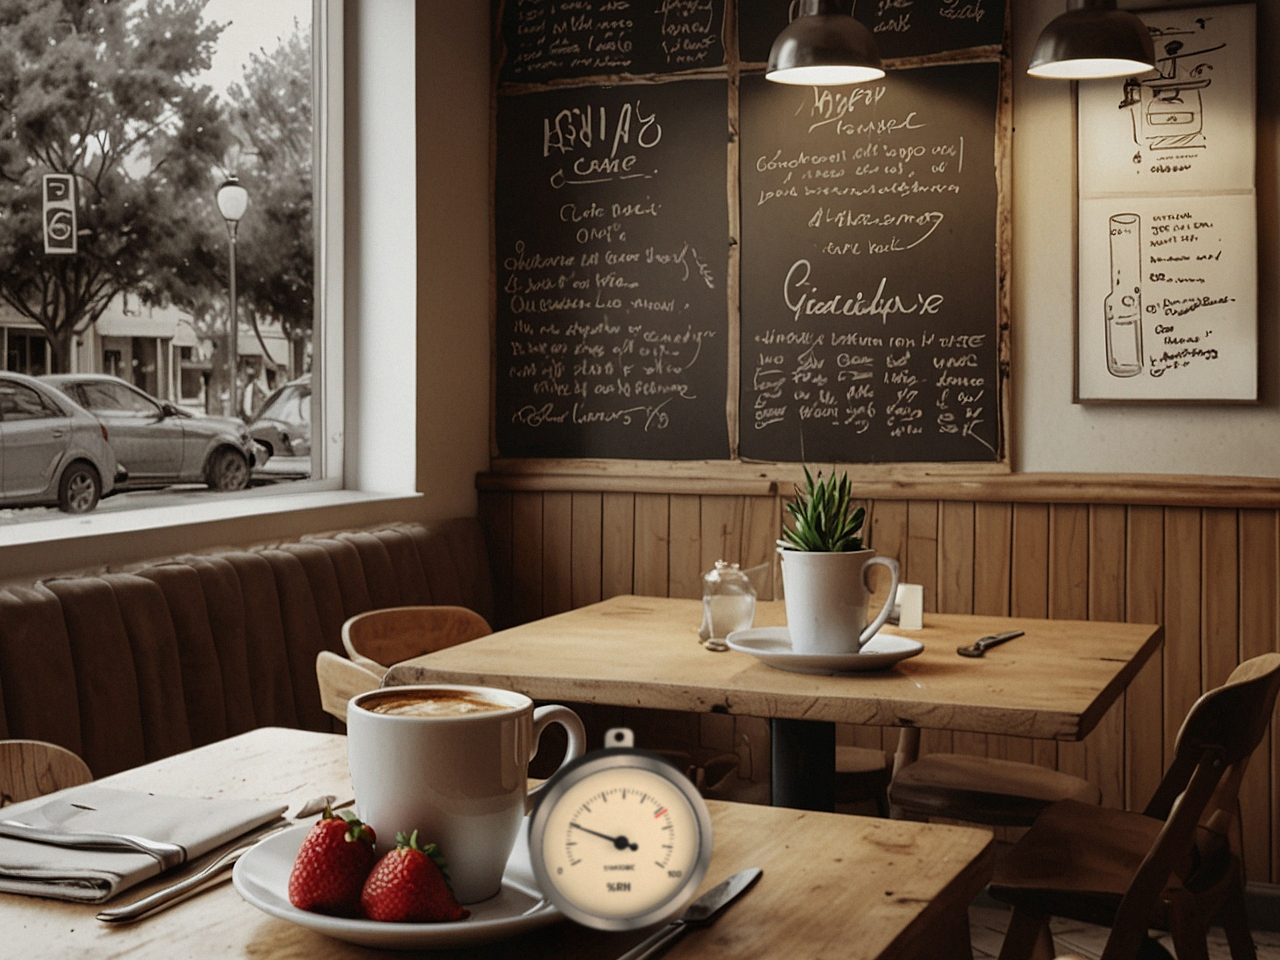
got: 20 %
